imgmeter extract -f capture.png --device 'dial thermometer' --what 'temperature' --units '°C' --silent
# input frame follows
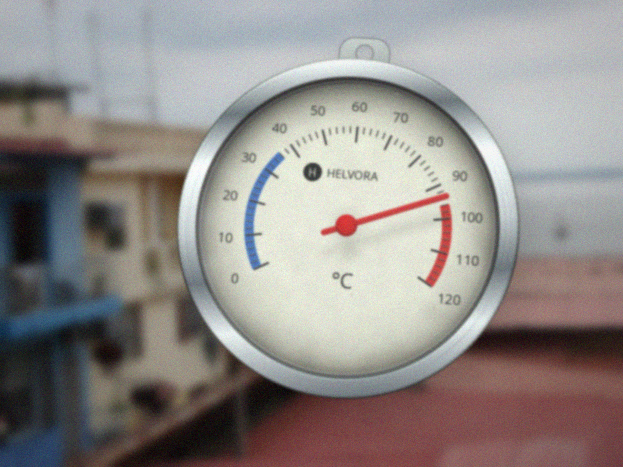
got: 94 °C
